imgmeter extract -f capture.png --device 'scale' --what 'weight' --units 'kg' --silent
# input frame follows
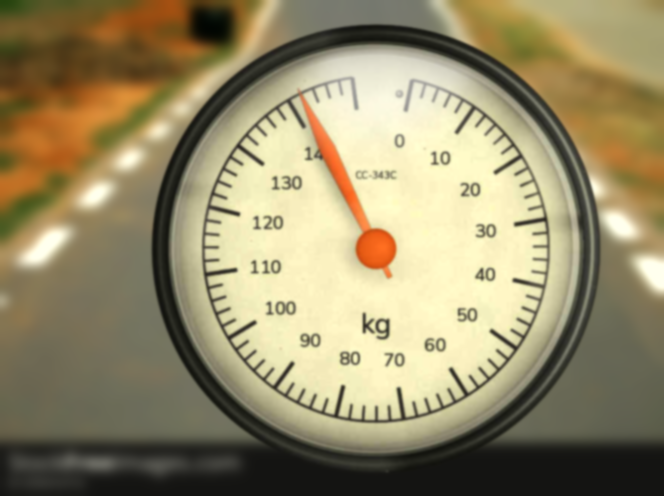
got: 142 kg
